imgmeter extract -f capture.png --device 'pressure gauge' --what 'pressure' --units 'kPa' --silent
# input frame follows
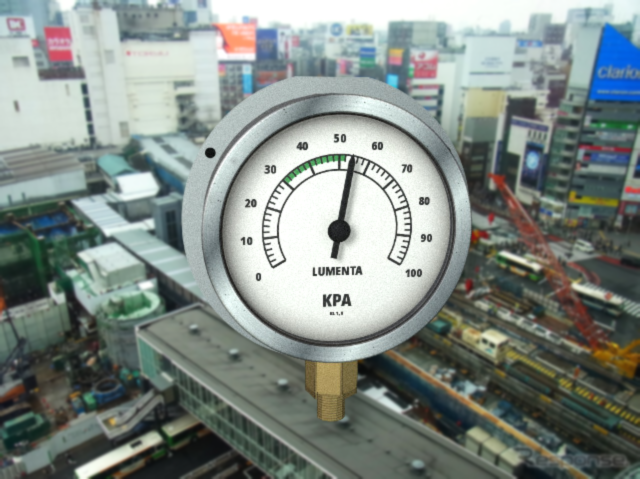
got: 54 kPa
